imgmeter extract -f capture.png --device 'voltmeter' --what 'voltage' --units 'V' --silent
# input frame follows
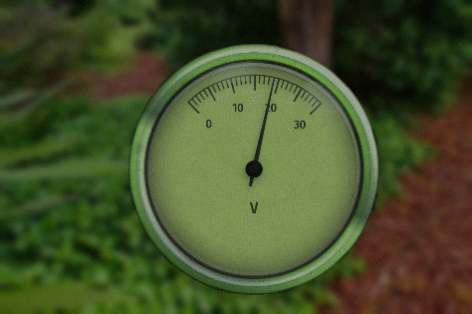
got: 19 V
